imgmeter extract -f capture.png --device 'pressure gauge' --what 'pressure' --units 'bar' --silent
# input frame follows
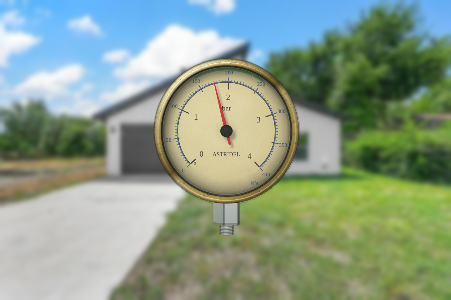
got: 1.75 bar
